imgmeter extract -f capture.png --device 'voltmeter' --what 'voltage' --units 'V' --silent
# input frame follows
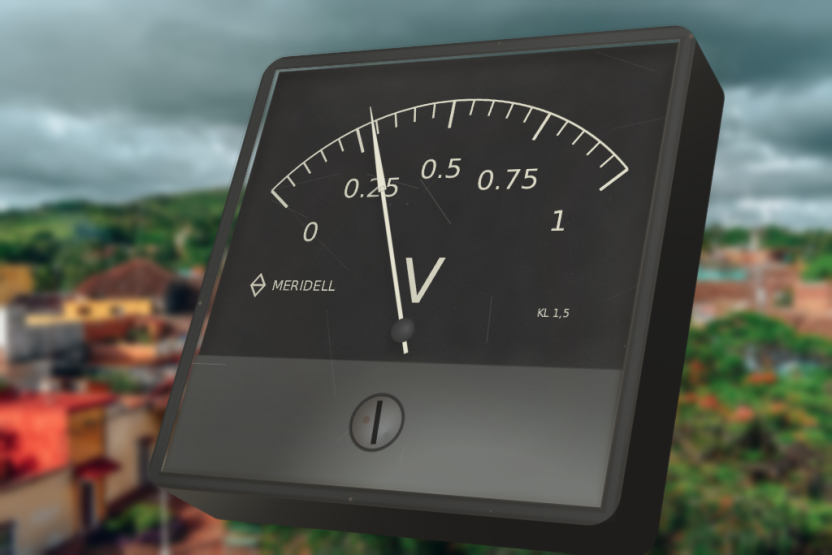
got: 0.3 V
